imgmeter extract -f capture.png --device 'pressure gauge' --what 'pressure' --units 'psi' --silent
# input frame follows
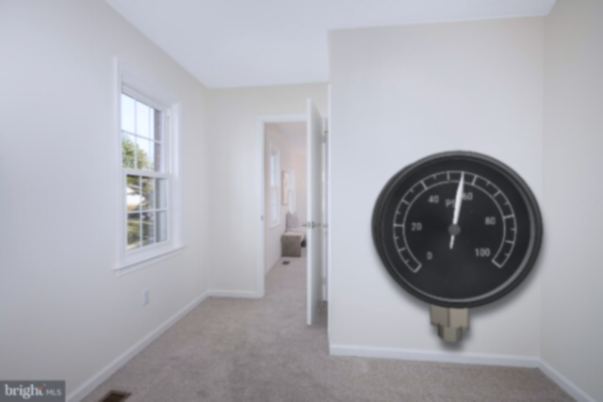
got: 55 psi
